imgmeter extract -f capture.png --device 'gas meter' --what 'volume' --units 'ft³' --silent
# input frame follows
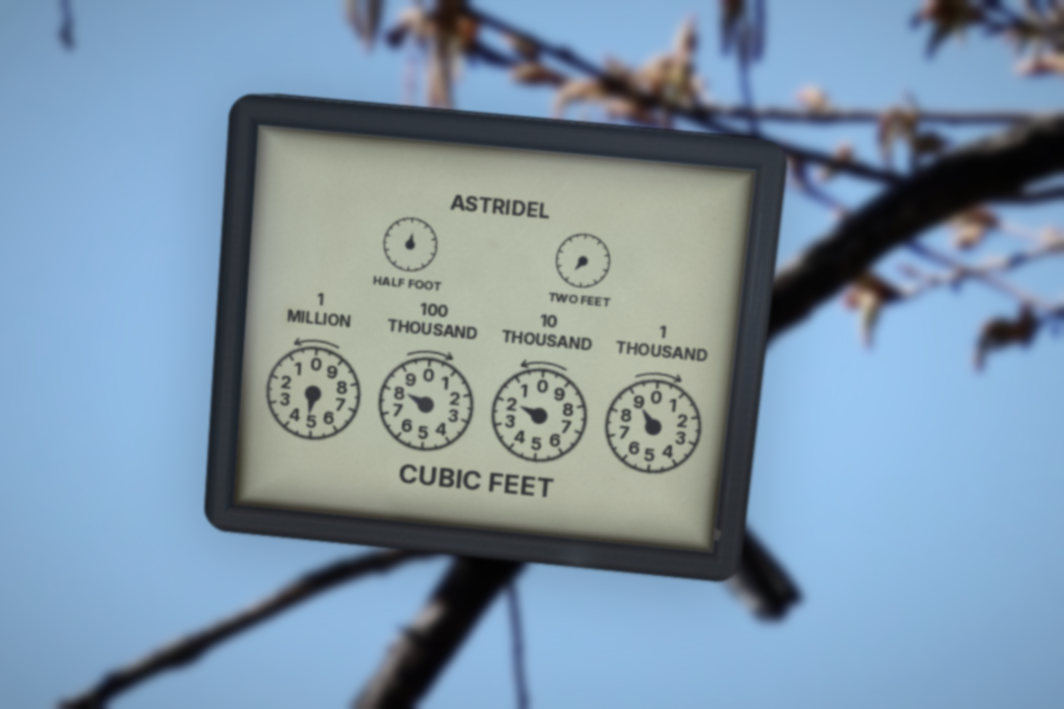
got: 481900 ft³
